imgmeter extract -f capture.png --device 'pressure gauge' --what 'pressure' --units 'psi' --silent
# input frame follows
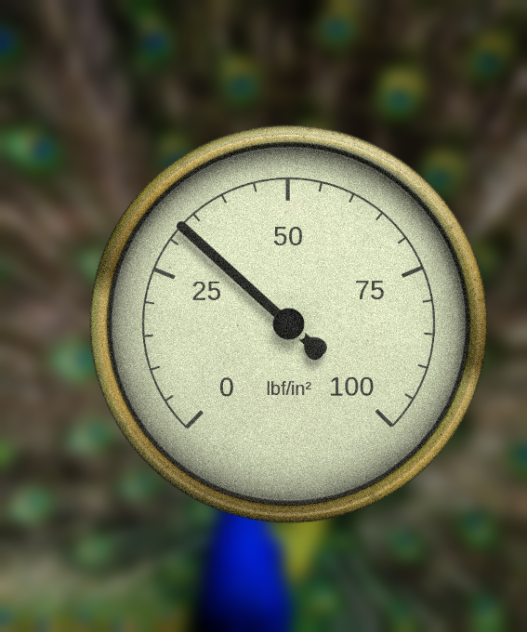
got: 32.5 psi
